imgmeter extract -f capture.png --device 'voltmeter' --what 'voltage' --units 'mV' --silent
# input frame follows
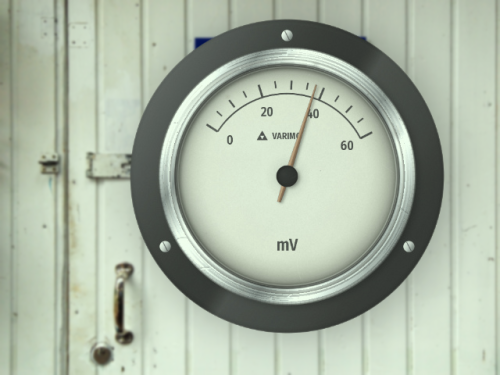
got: 37.5 mV
